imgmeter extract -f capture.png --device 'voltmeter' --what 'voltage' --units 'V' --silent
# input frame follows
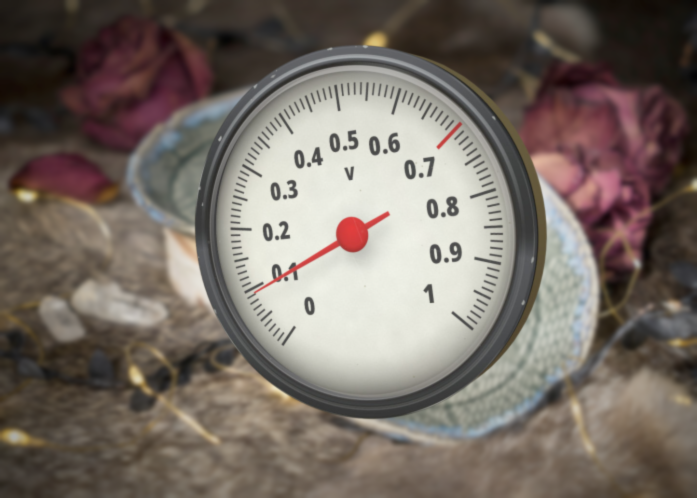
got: 0.09 V
